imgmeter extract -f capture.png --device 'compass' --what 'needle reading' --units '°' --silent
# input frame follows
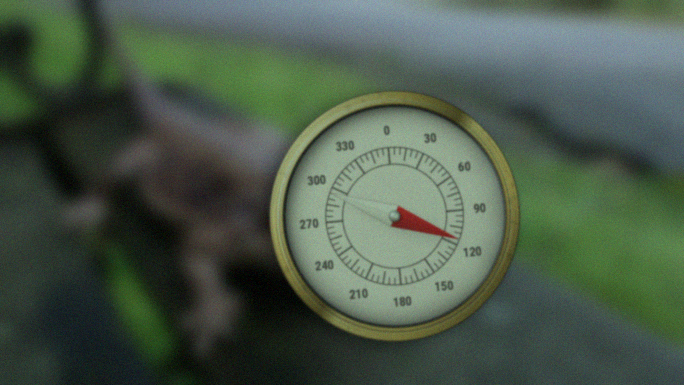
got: 115 °
